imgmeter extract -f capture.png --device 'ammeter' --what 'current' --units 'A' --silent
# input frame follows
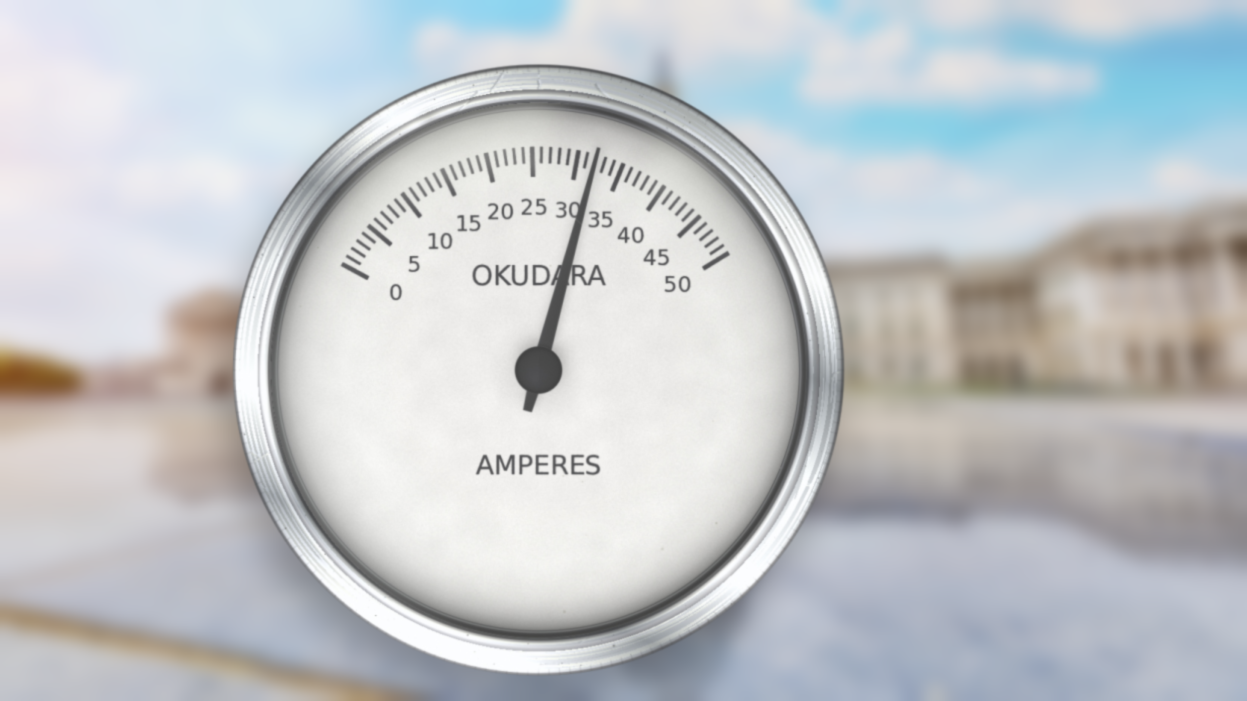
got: 32 A
